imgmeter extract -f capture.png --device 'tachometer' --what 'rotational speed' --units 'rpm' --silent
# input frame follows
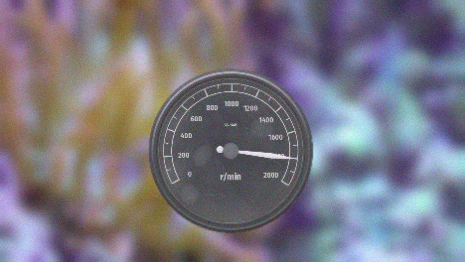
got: 1800 rpm
